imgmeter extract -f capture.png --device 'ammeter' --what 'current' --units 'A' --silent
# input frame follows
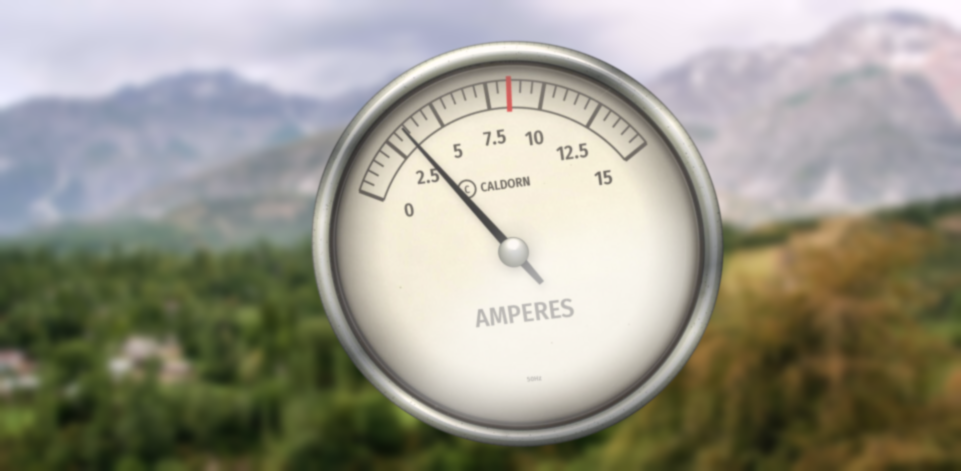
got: 3.5 A
